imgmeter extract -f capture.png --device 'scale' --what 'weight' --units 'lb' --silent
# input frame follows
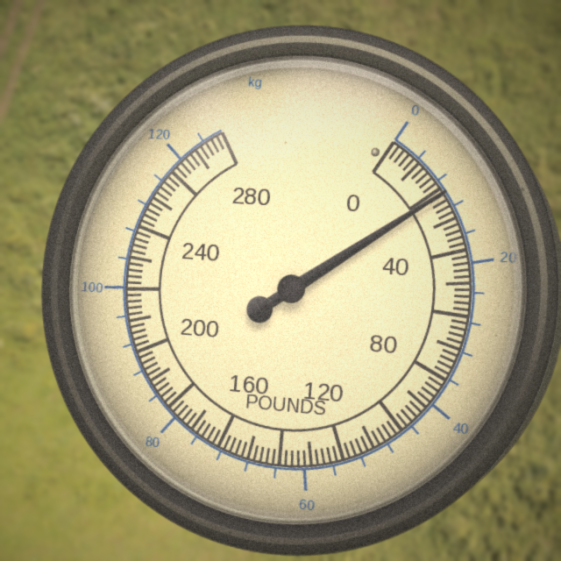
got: 22 lb
